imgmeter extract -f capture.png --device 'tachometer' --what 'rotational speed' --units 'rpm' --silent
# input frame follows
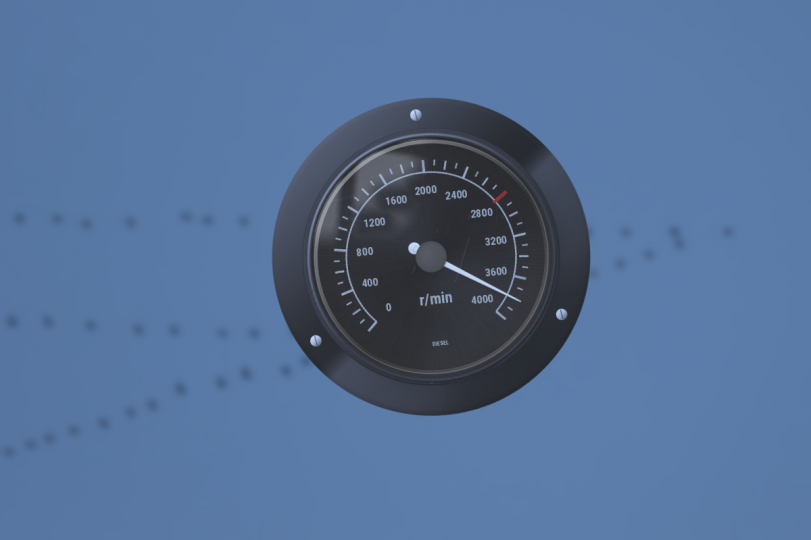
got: 3800 rpm
